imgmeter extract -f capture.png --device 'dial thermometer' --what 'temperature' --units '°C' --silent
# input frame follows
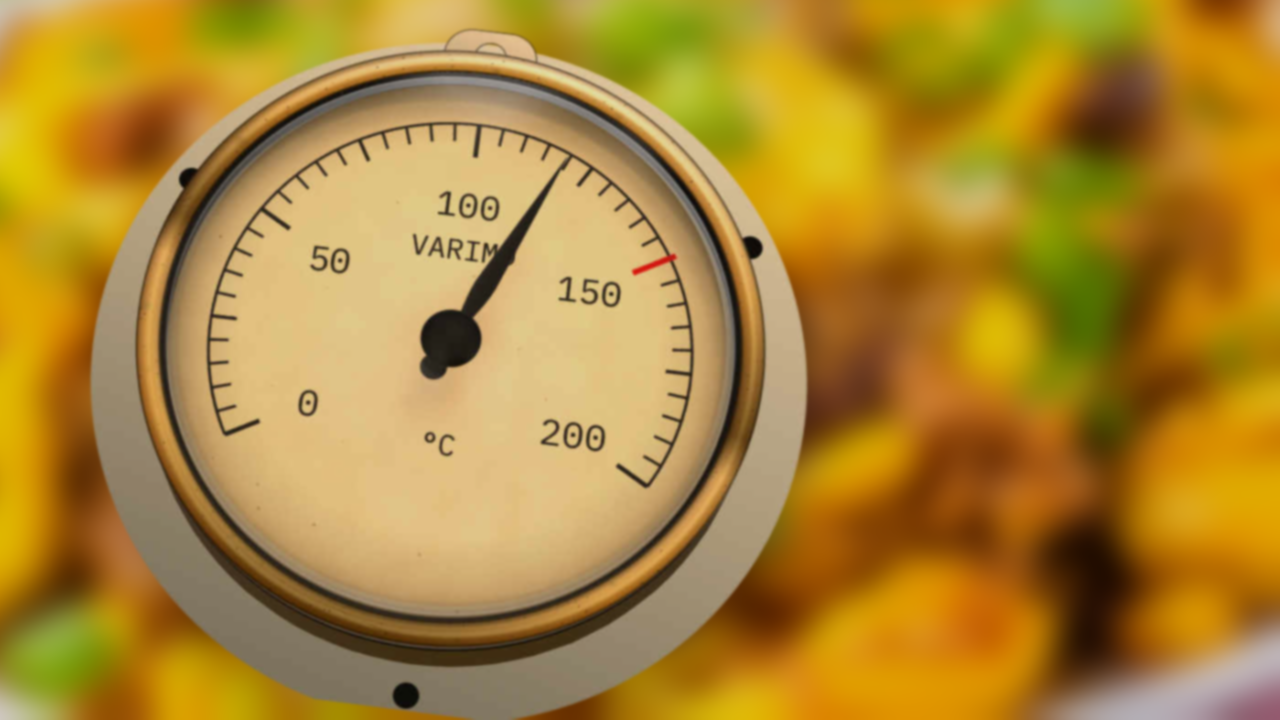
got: 120 °C
